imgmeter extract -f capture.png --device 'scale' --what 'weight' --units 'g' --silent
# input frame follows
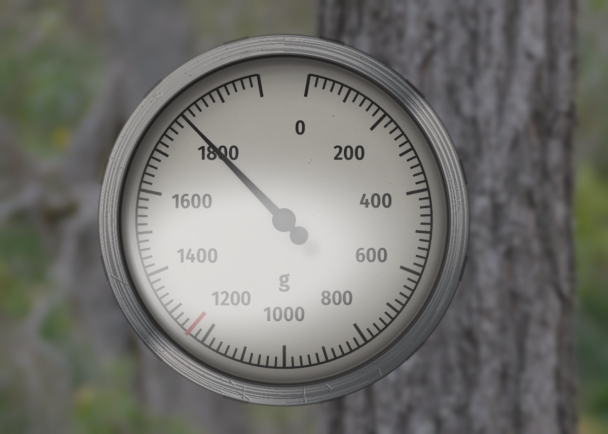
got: 1800 g
